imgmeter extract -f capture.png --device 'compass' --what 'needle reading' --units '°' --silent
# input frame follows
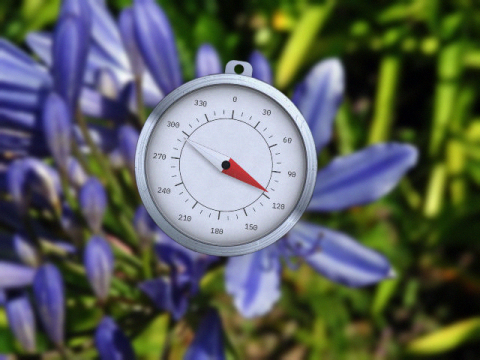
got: 115 °
